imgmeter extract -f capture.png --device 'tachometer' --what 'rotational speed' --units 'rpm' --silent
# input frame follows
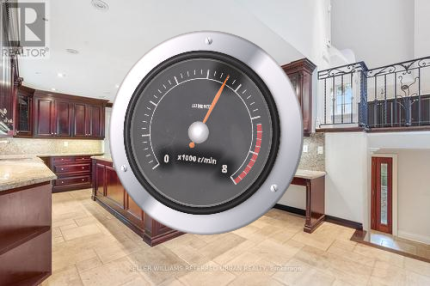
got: 4600 rpm
